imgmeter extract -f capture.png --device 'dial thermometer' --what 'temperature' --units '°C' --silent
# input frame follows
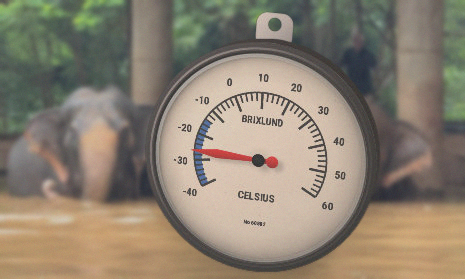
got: -26 °C
